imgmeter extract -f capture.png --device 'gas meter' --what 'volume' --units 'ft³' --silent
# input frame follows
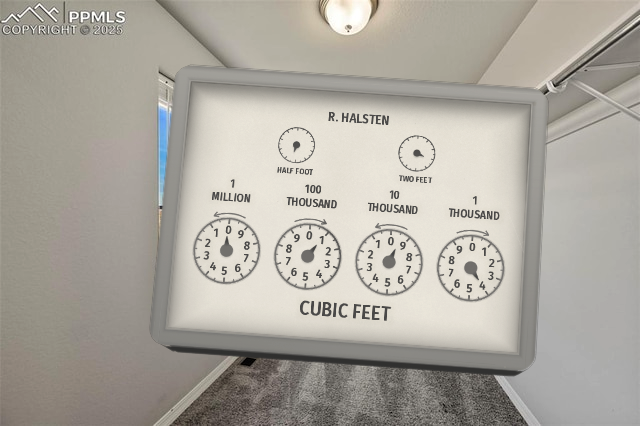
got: 9400 ft³
